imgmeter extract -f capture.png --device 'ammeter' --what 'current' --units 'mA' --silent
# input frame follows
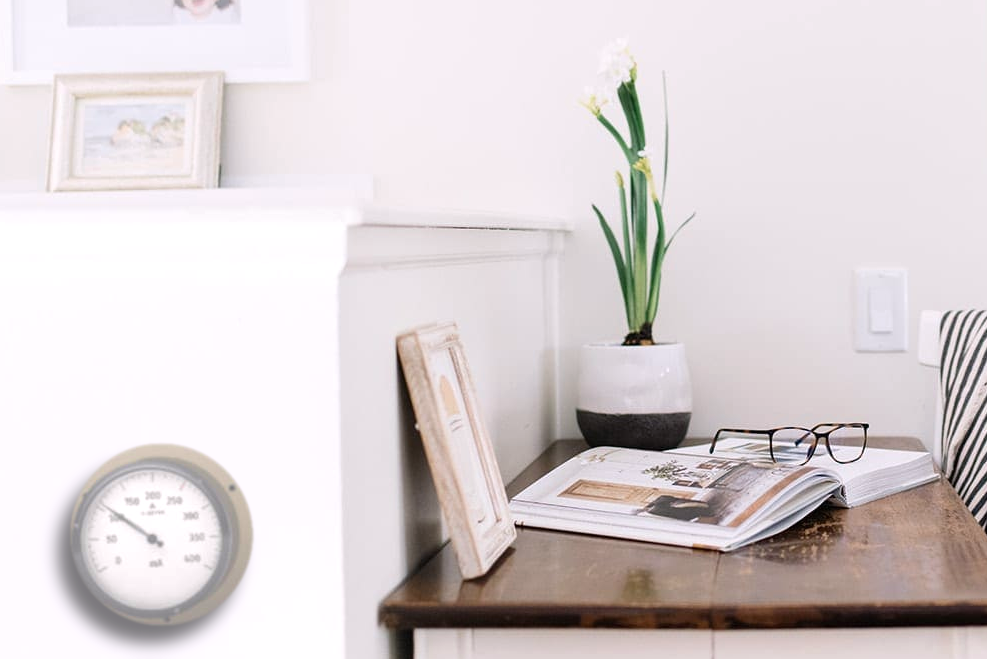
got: 110 mA
